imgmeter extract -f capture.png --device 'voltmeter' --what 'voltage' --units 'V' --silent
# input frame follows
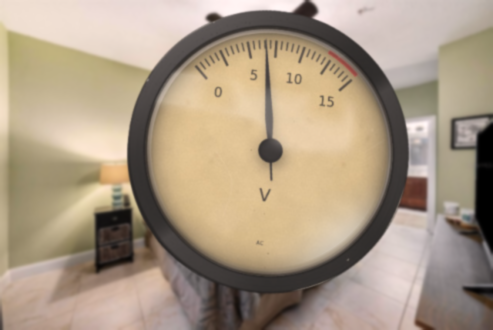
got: 6.5 V
